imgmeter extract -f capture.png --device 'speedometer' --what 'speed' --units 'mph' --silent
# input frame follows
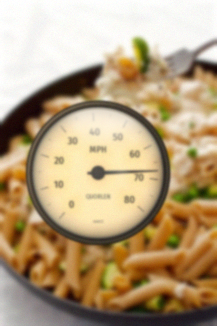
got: 67.5 mph
